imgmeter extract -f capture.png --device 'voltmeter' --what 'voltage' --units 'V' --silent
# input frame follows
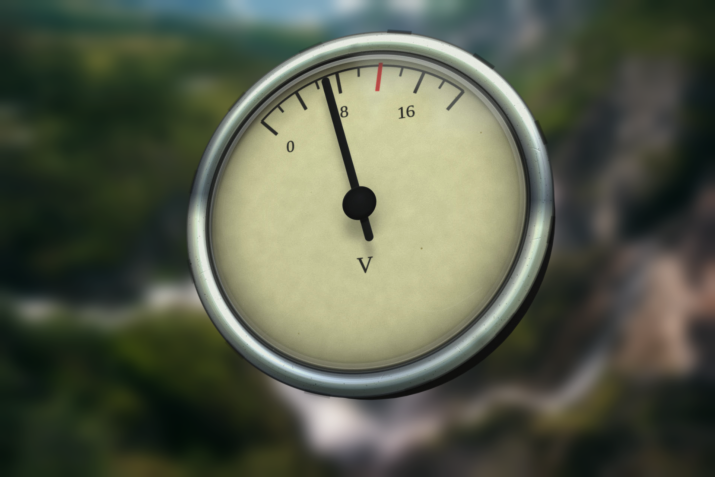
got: 7 V
